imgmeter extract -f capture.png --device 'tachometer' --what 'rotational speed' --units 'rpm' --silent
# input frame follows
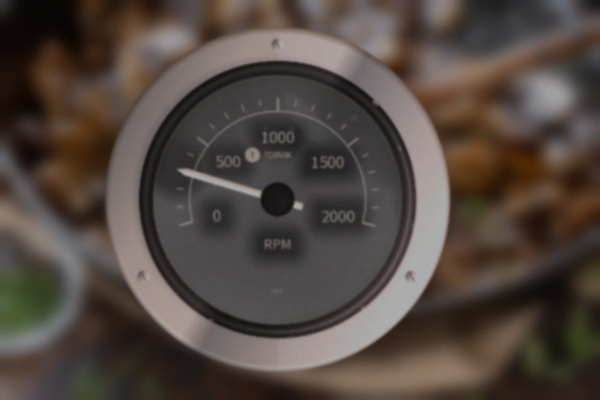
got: 300 rpm
